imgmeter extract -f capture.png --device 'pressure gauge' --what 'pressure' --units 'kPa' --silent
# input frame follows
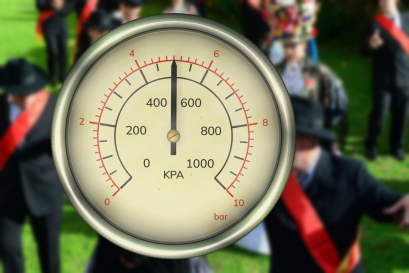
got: 500 kPa
